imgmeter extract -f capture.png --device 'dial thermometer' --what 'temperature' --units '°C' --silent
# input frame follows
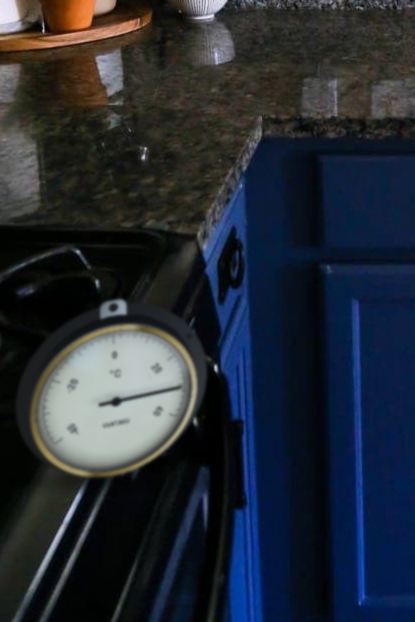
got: 30 °C
